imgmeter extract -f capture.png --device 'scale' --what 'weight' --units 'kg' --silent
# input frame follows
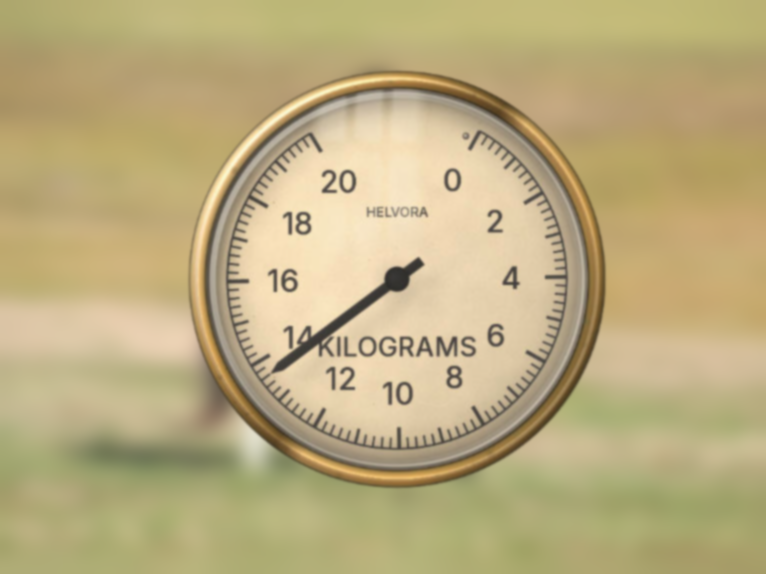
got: 13.6 kg
